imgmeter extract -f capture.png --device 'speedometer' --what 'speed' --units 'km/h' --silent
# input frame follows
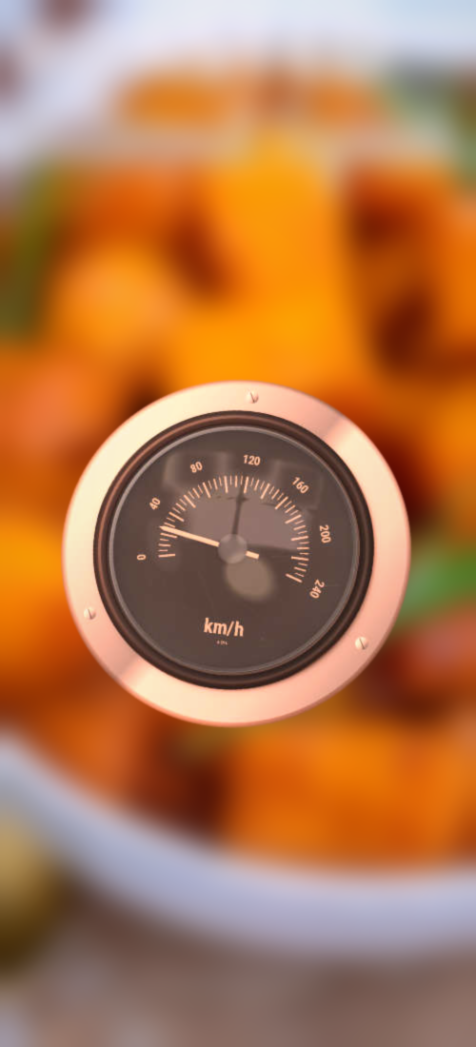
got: 25 km/h
